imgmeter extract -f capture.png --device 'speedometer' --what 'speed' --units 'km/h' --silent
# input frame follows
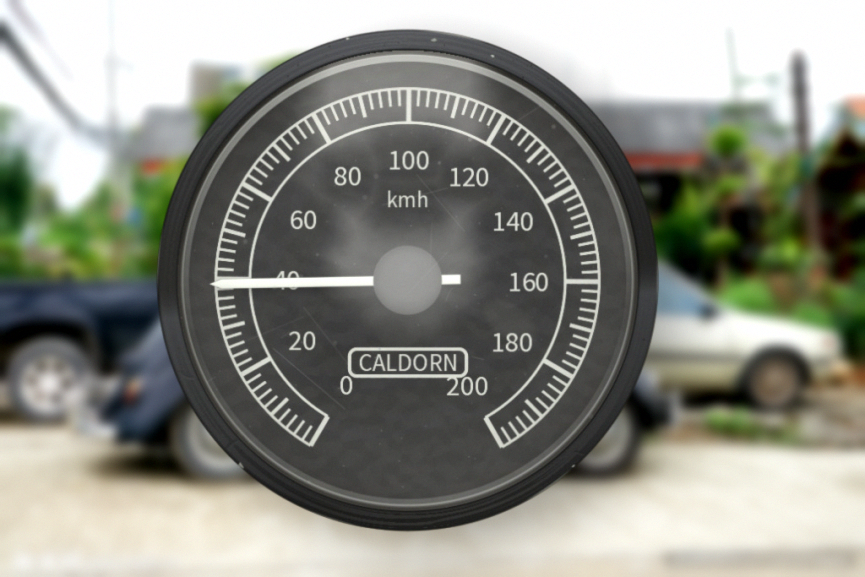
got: 39 km/h
